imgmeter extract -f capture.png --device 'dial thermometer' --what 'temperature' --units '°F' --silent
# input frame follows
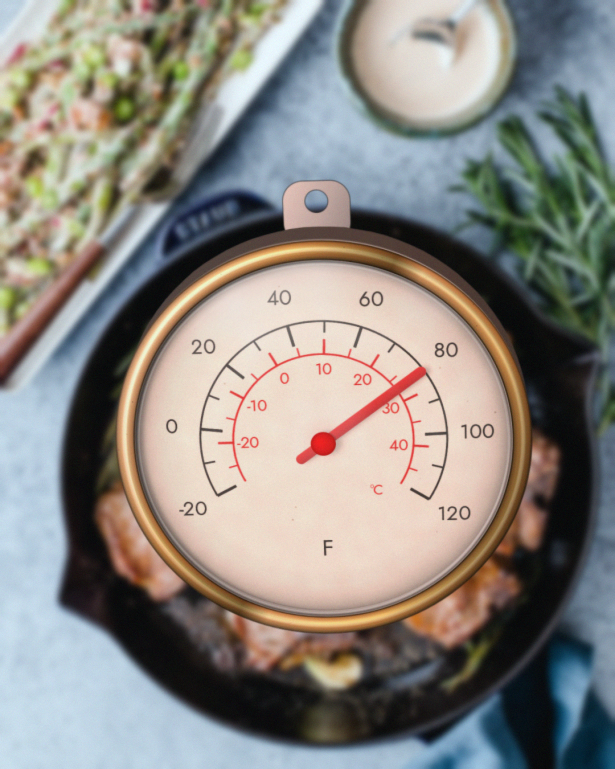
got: 80 °F
